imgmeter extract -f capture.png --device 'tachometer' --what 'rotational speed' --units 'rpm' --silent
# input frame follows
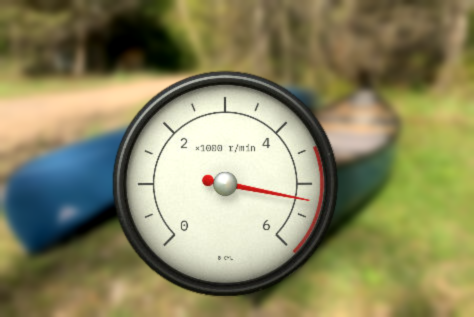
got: 5250 rpm
